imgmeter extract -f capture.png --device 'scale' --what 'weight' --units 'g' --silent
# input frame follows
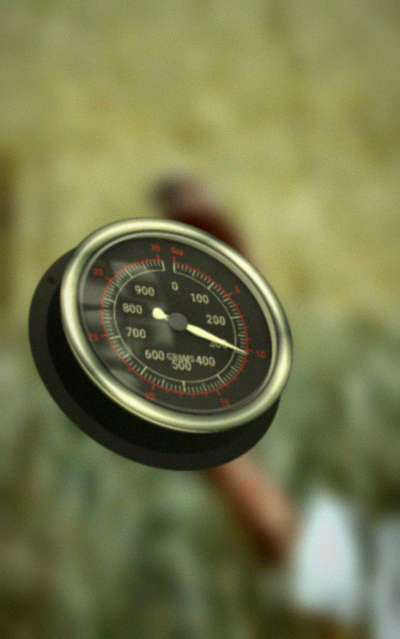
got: 300 g
